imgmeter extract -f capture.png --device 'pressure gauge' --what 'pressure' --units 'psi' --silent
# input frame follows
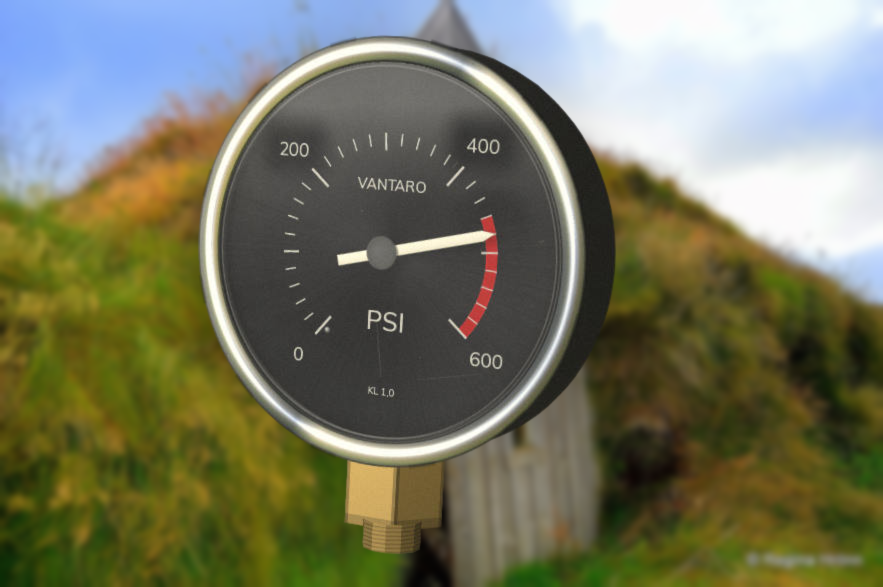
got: 480 psi
